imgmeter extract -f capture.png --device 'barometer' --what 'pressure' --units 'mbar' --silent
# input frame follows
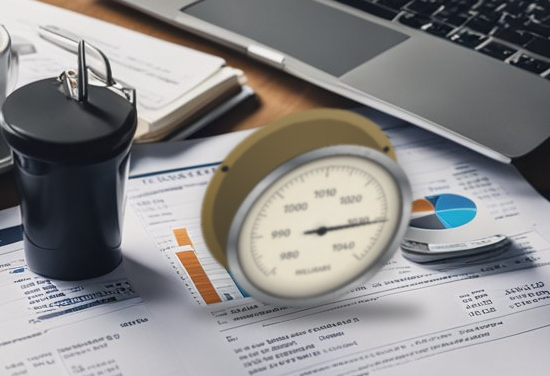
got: 1030 mbar
